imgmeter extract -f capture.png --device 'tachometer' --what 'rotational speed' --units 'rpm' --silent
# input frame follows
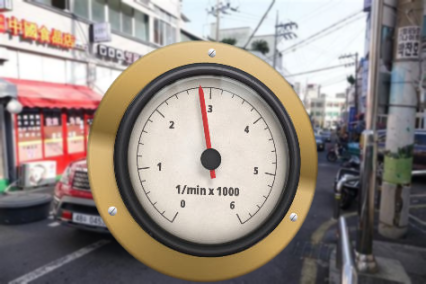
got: 2800 rpm
